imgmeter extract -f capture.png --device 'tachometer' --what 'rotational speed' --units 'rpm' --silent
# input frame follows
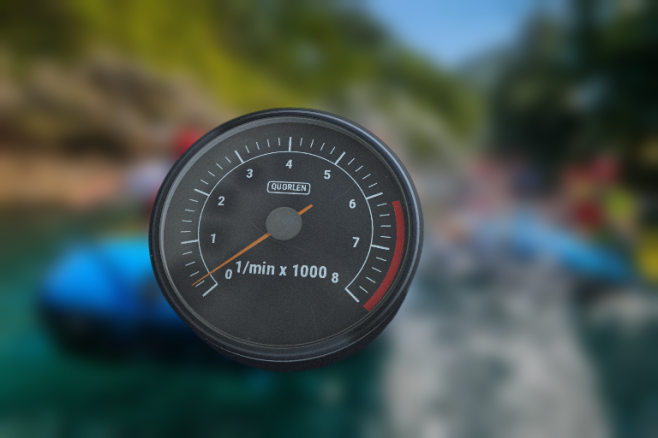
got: 200 rpm
